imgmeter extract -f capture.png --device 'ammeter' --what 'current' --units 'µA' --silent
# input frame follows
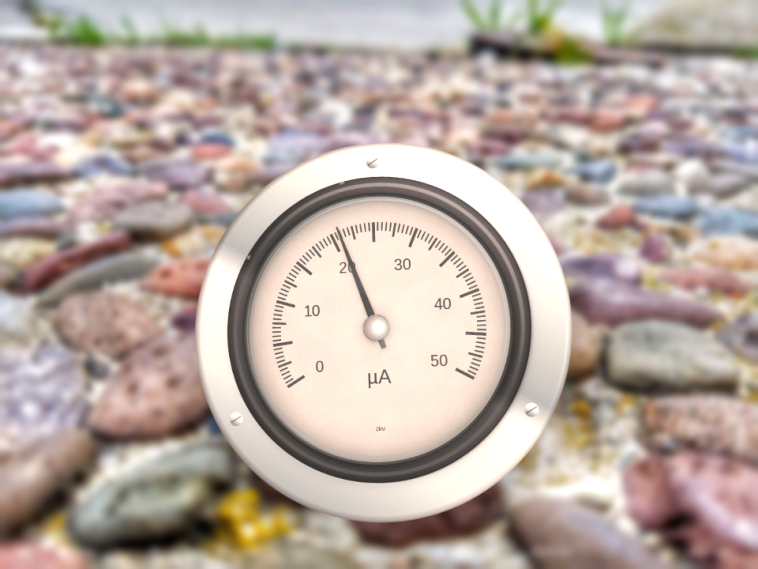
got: 21 µA
